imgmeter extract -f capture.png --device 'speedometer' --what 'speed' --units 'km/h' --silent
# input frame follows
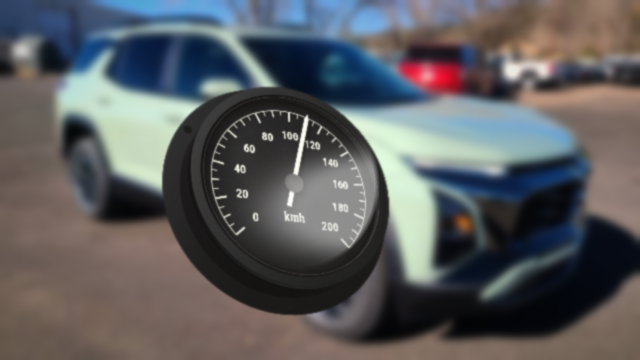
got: 110 km/h
